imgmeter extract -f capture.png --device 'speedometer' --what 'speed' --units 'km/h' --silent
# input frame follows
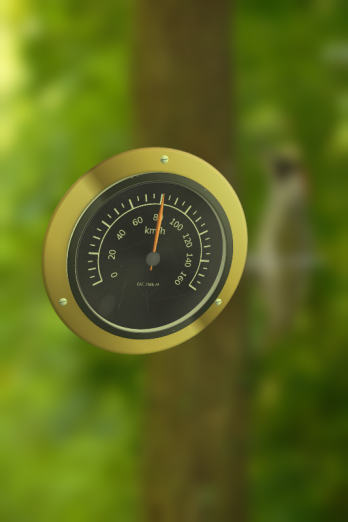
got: 80 km/h
